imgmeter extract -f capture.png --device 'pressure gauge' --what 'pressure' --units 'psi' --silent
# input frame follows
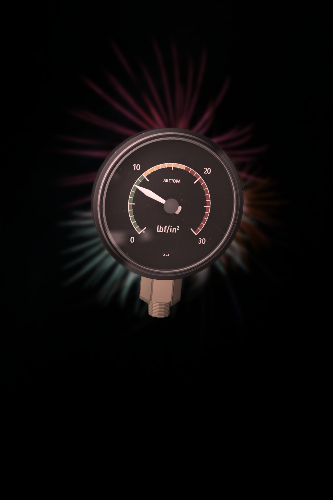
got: 8 psi
